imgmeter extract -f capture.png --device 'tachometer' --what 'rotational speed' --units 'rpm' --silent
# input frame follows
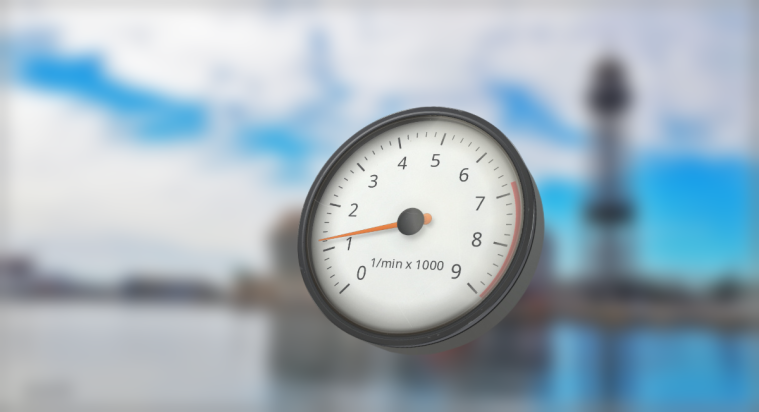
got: 1200 rpm
